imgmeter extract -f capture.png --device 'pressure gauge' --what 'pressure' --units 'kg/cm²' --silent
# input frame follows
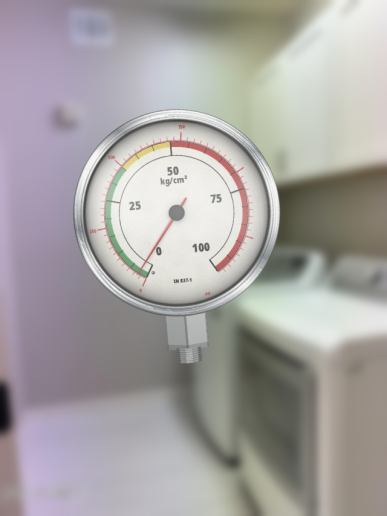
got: 2.5 kg/cm²
